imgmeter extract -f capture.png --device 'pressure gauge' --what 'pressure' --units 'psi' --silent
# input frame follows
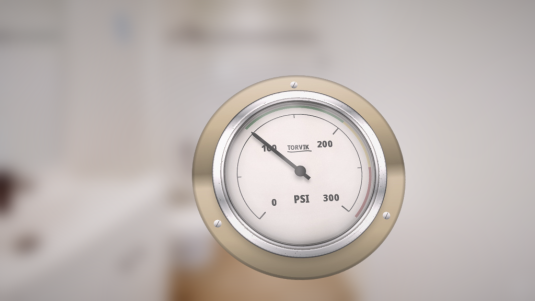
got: 100 psi
